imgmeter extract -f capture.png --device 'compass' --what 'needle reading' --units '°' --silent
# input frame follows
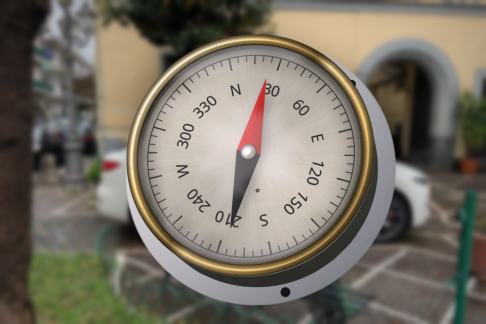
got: 25 °
